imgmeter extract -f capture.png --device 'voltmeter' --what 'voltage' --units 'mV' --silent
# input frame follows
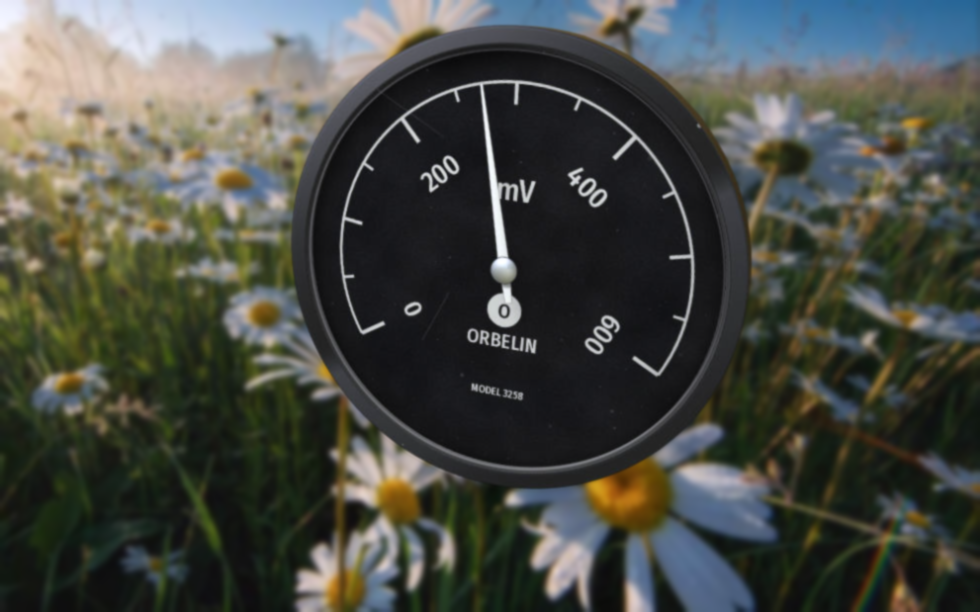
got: 275 mV
